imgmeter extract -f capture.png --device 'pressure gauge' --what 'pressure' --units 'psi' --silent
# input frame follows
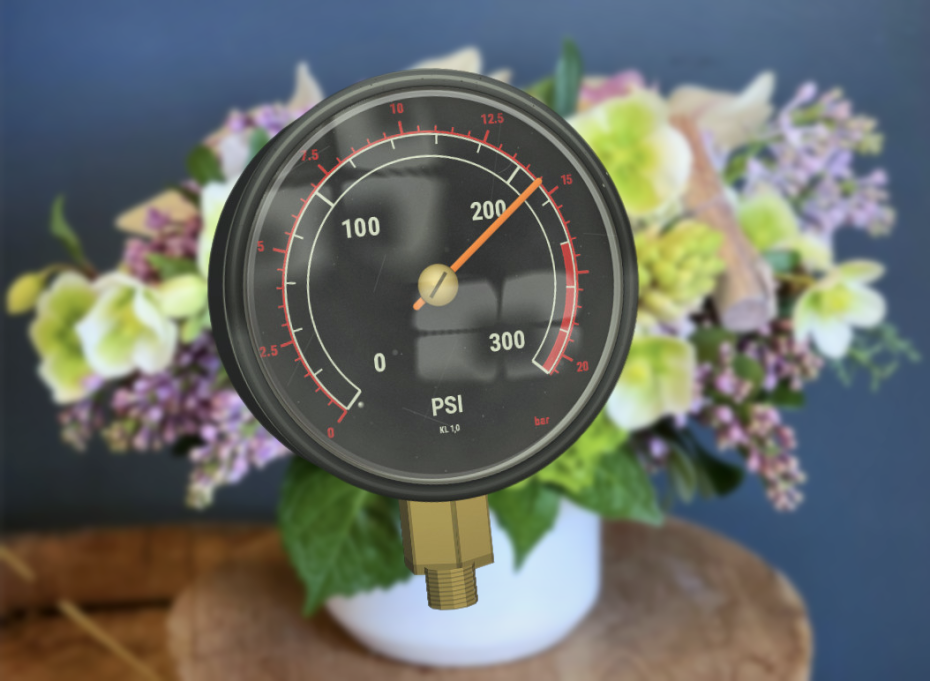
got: 210 psi
